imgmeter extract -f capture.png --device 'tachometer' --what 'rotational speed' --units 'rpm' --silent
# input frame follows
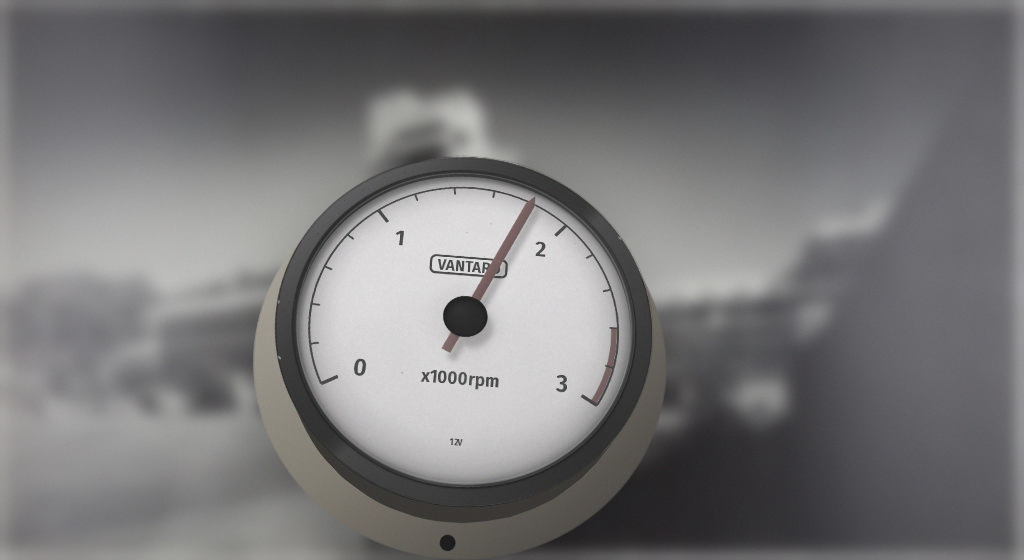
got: 1800 rpm
